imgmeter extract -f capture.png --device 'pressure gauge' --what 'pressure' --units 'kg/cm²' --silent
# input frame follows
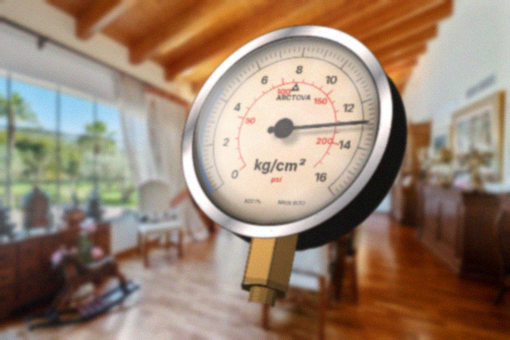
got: 13 kg/cm²
